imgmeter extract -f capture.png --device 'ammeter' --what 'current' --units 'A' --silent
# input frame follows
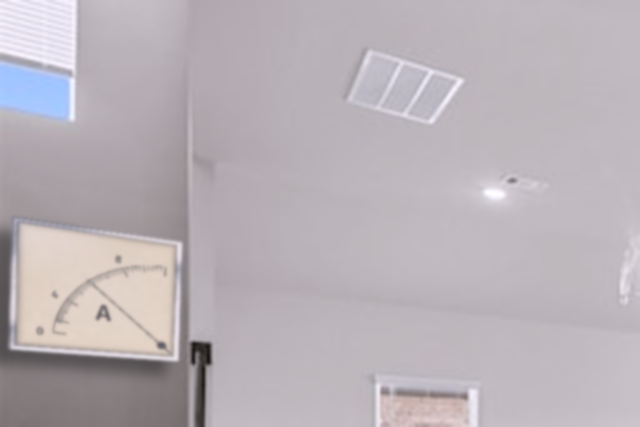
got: 6 A
